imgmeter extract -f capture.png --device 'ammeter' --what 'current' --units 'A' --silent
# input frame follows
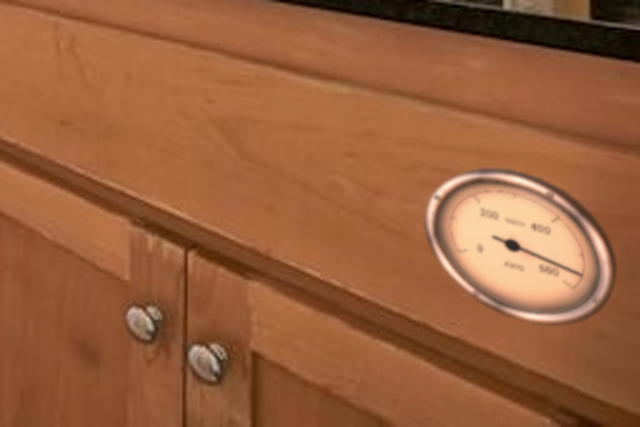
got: 550 A
